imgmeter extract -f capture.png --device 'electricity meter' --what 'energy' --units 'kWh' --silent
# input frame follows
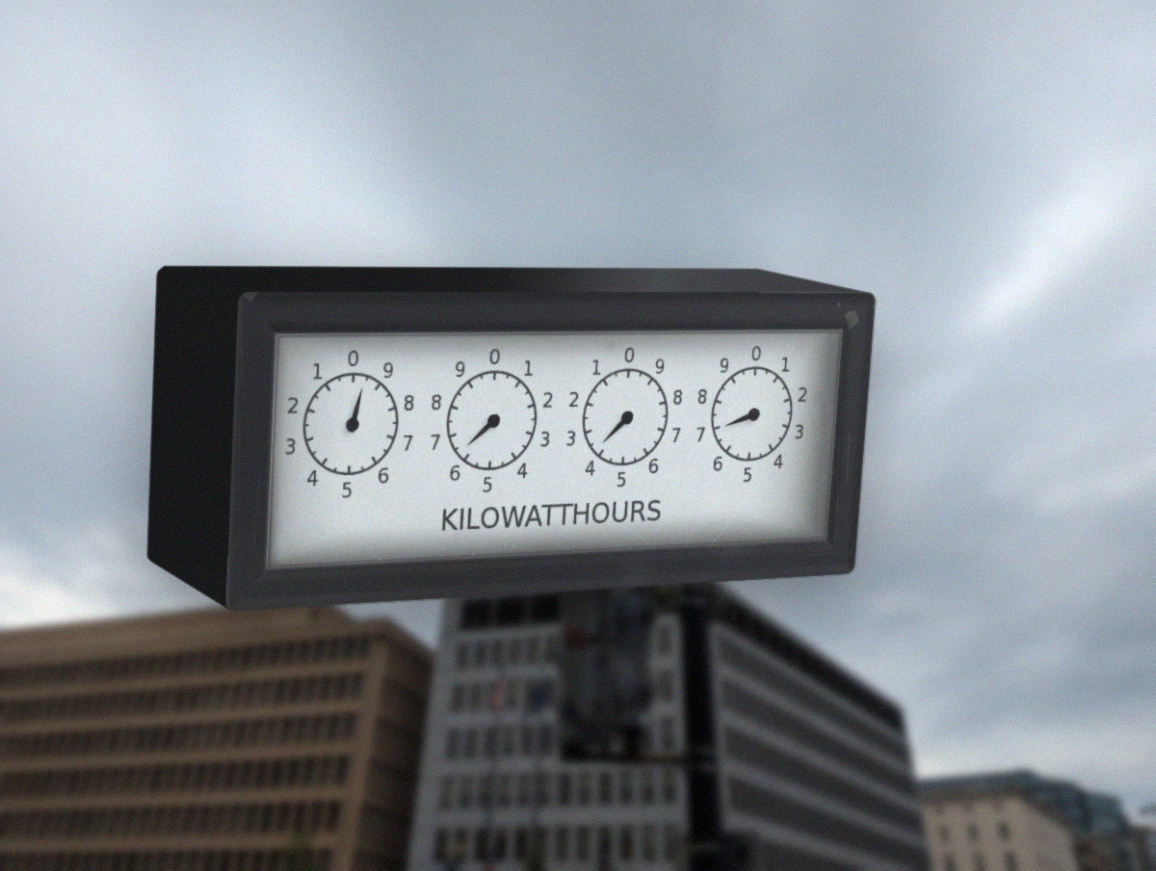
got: 9637 kWh
